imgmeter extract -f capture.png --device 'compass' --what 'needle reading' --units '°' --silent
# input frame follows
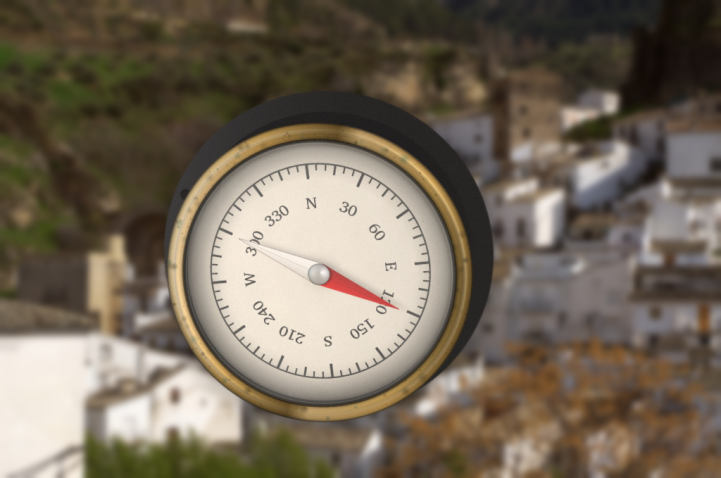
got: 120 °
